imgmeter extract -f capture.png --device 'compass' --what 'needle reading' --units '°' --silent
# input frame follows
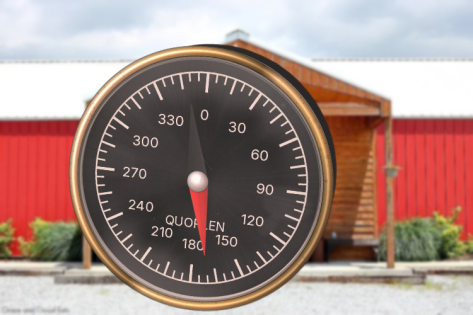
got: 170 °
